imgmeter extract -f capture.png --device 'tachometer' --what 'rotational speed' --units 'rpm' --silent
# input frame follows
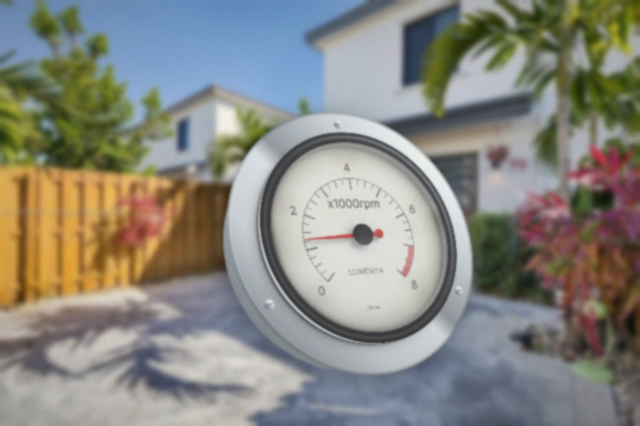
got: 1250 rpm
